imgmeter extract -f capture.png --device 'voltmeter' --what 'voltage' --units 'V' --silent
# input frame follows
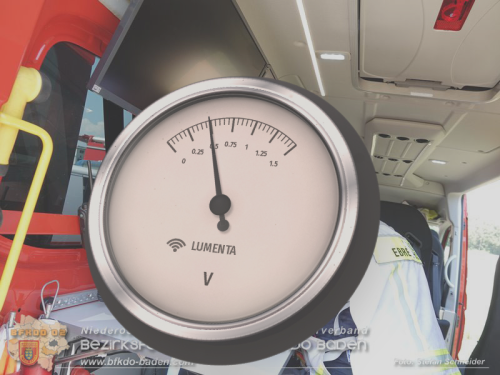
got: 0.5 V
